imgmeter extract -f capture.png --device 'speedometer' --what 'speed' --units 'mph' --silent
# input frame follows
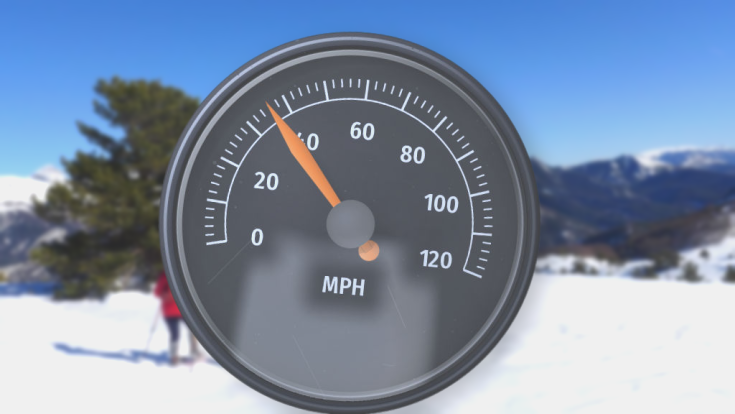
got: 36 mph
